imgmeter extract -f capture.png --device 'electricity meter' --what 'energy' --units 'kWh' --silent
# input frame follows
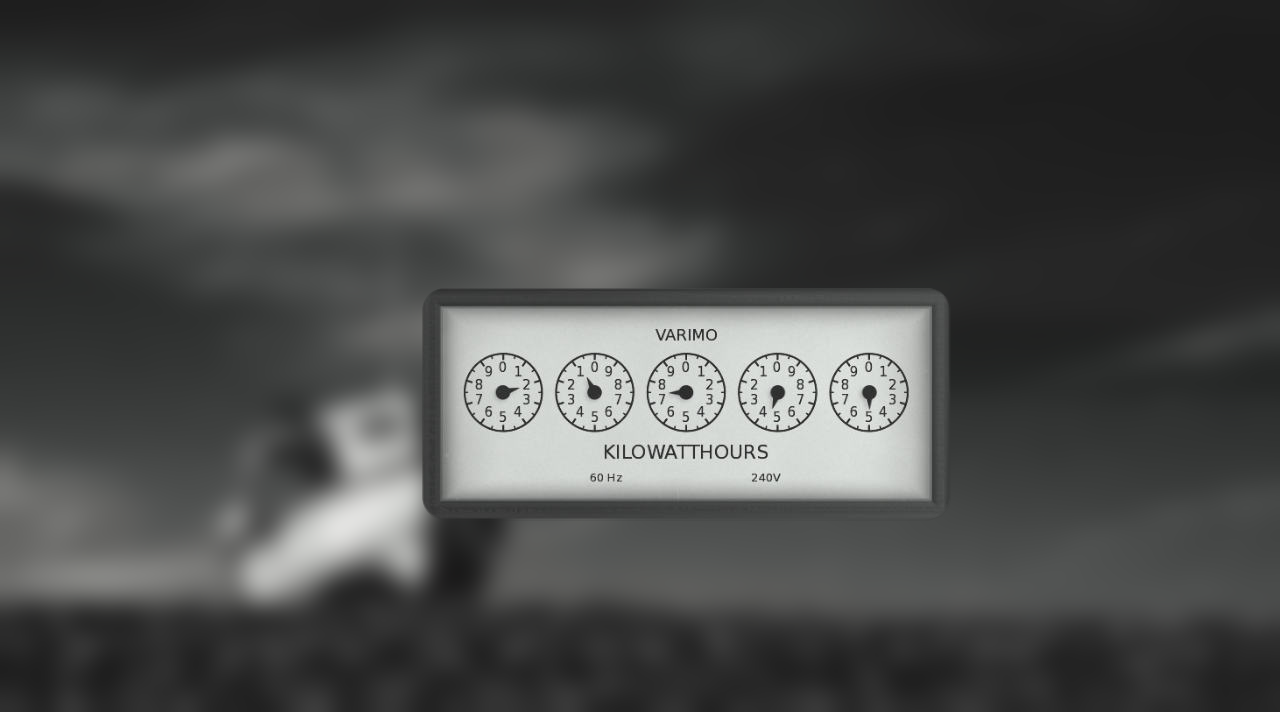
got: 20745 kWh
